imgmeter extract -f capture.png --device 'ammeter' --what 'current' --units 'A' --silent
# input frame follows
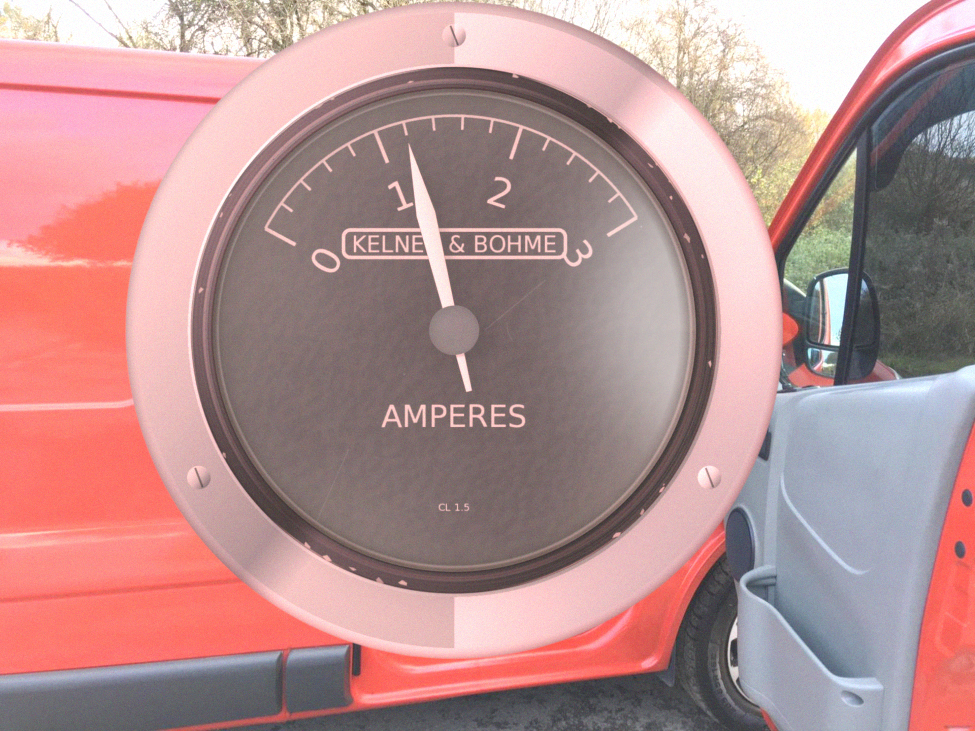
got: 1.2 A
